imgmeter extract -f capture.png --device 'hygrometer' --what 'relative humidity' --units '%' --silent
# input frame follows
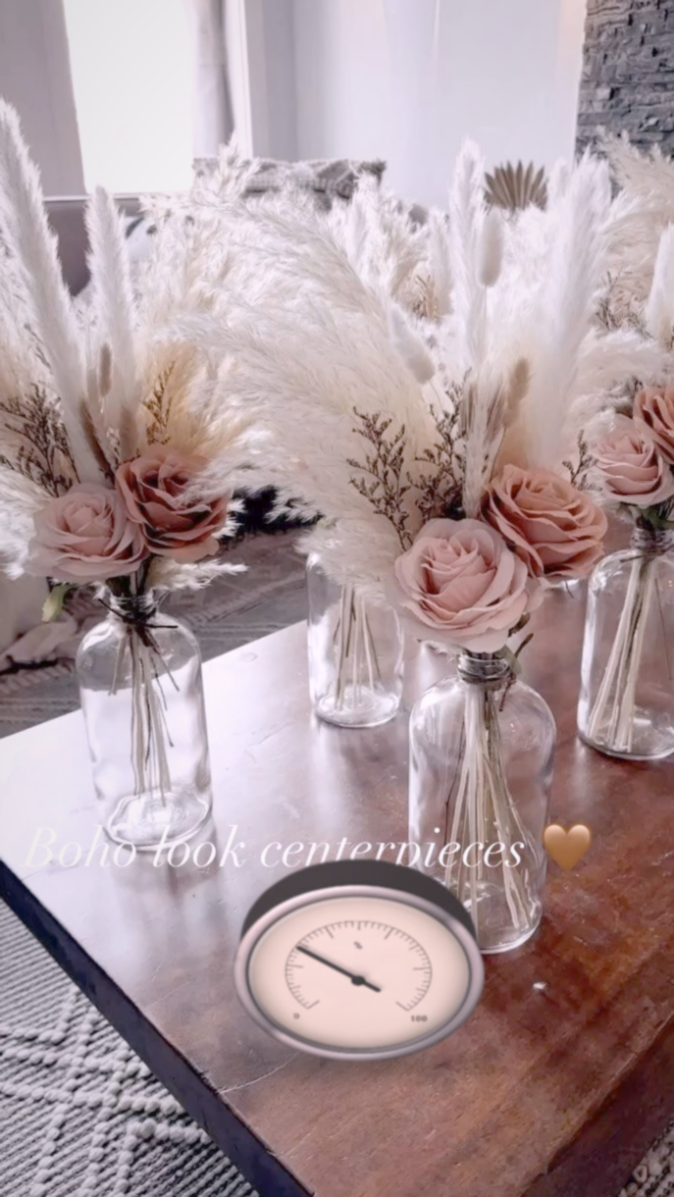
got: 30 %
